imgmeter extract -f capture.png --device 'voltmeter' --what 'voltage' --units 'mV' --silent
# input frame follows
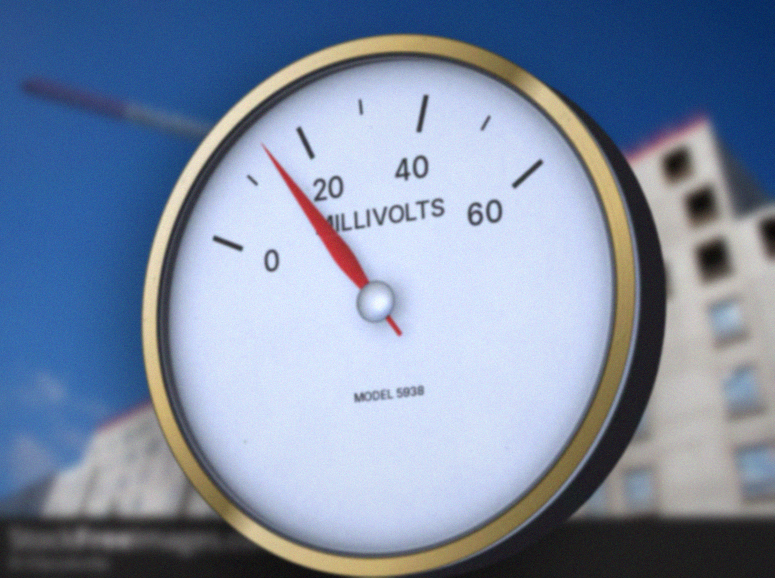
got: 15 mV
